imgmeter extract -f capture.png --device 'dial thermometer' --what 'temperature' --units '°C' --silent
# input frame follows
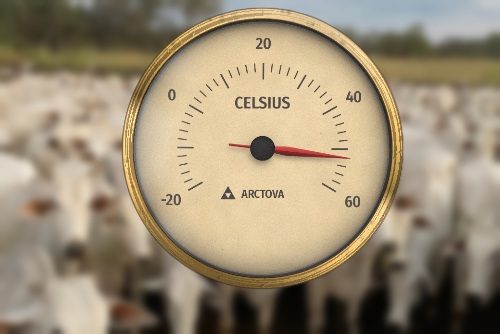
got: 52 °C
